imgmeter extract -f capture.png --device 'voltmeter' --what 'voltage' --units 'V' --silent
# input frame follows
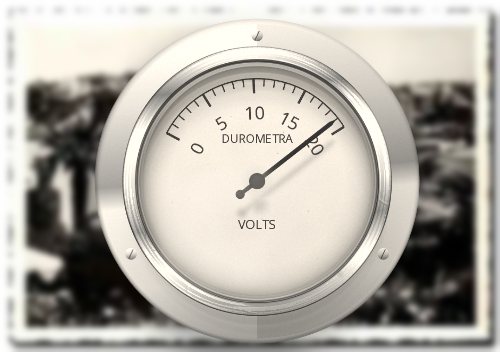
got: 19 V
